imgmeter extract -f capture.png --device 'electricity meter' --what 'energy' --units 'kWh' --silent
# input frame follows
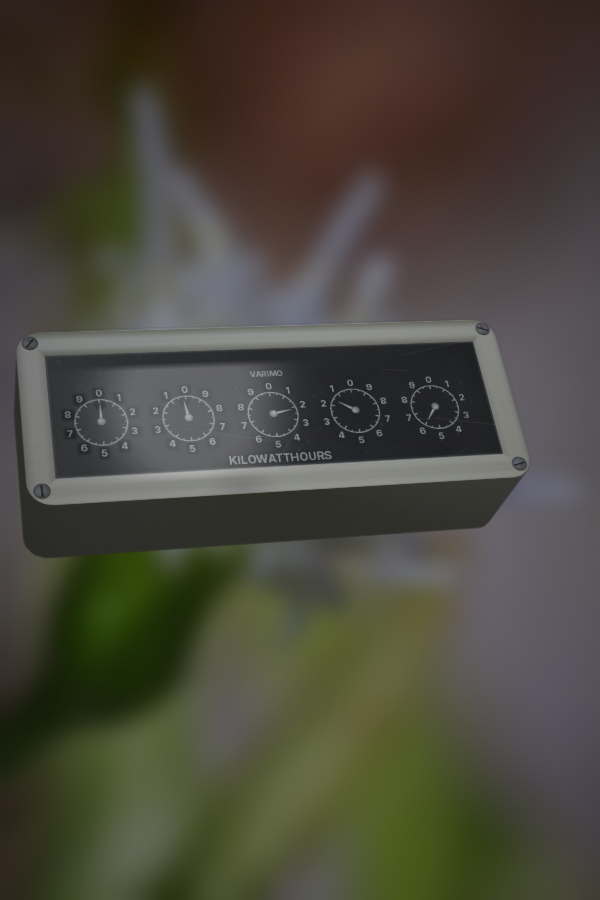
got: 216 kWh
